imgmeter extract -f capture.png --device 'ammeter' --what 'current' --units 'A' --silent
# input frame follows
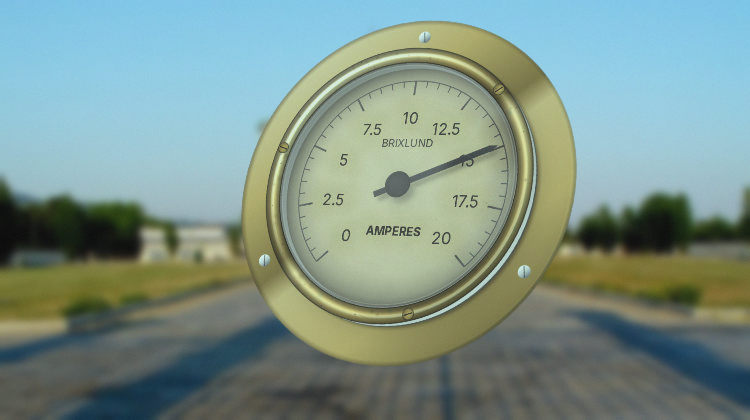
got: 15 A
